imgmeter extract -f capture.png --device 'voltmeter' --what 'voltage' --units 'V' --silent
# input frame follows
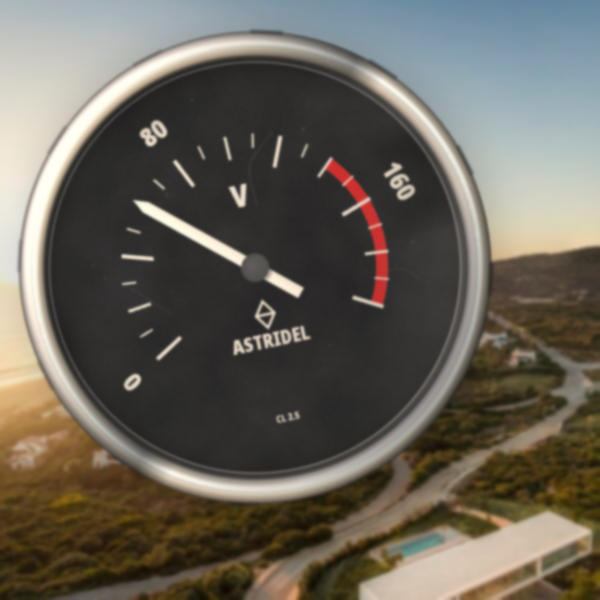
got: 60 V
